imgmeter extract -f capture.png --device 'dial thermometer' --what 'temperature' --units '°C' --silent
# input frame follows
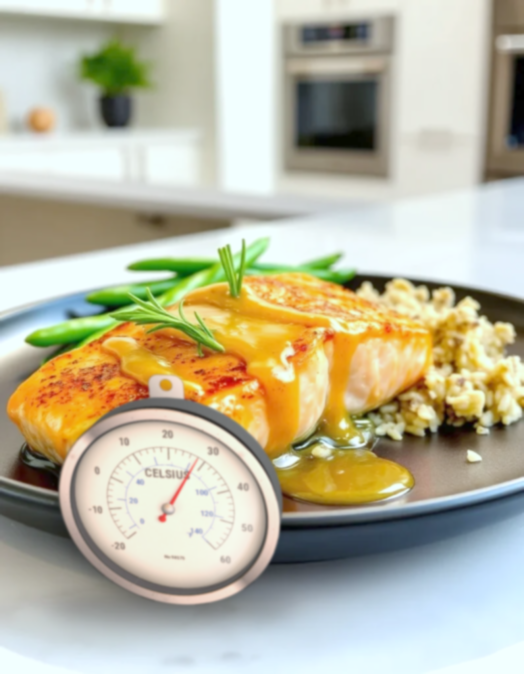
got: 28 °C
